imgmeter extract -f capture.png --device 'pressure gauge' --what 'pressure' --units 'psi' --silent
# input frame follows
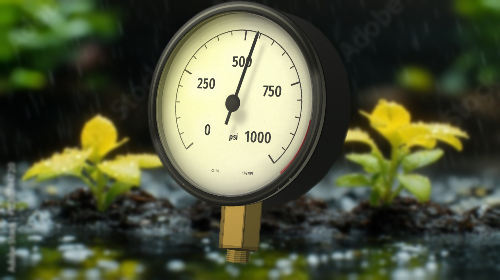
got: 550 psi
